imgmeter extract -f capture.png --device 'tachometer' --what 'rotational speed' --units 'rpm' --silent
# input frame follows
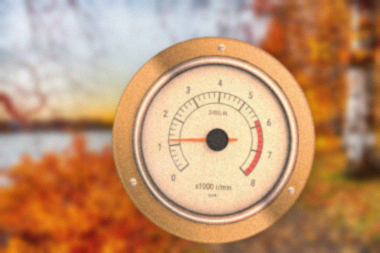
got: 1200 rpm
